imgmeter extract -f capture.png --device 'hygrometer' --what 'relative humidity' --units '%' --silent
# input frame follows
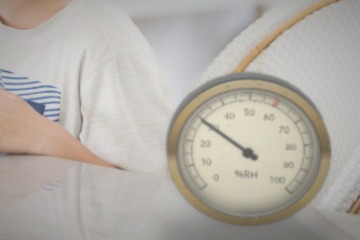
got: 30 %
